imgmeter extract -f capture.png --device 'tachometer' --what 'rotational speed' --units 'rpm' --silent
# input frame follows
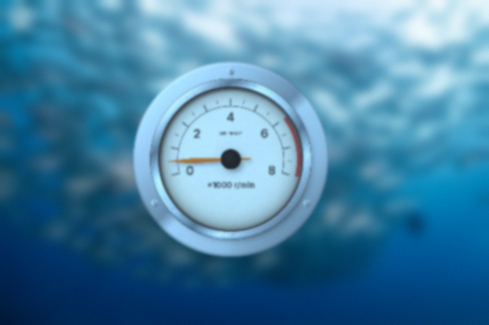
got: 500 rpm
